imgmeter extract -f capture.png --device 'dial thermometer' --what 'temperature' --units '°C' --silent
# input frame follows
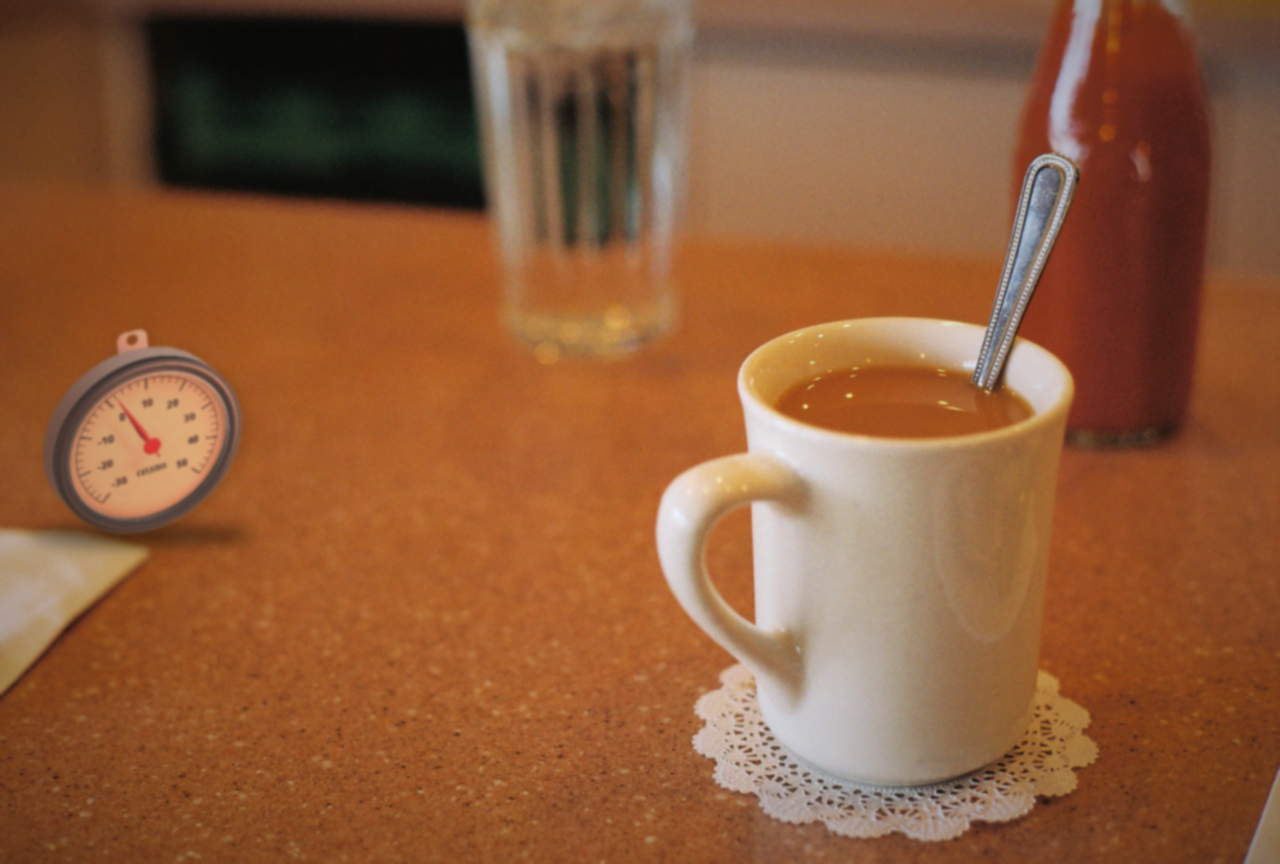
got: 2 °C
